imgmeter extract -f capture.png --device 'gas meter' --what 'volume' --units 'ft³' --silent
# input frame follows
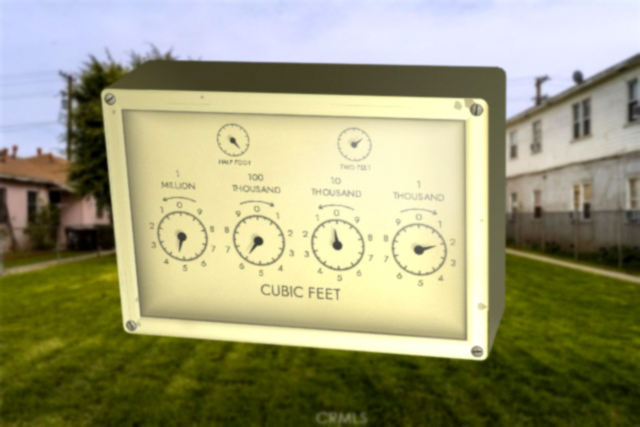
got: 460200 ft³
